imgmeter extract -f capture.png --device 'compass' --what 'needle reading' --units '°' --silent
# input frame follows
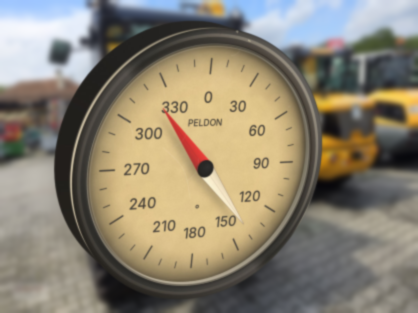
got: 320 °
